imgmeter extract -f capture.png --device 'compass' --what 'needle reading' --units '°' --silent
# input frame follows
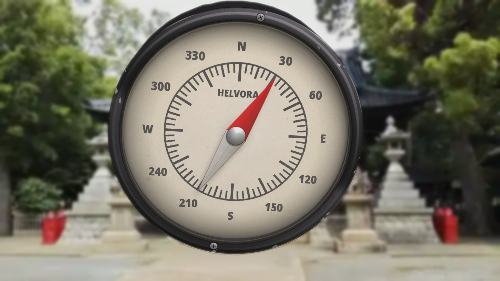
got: 30 °
